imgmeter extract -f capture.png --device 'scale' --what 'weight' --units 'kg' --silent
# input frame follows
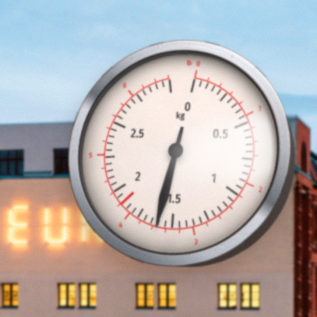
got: 1.6 kg
